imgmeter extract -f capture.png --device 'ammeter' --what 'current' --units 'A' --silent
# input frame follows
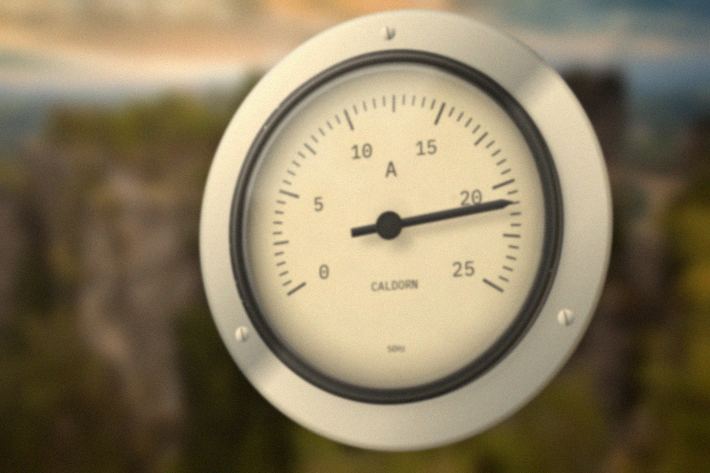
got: 21 A
